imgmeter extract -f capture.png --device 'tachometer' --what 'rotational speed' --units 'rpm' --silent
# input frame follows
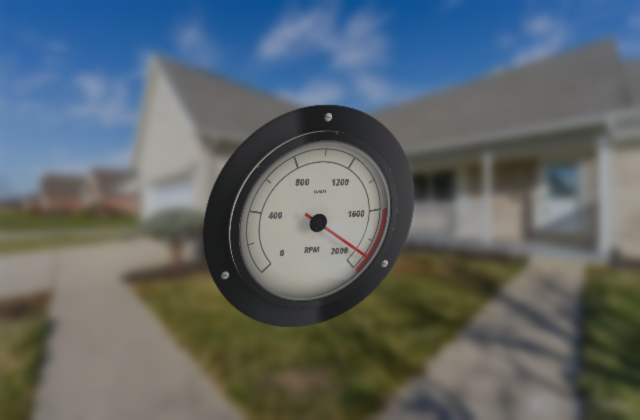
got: 1900 rpm
